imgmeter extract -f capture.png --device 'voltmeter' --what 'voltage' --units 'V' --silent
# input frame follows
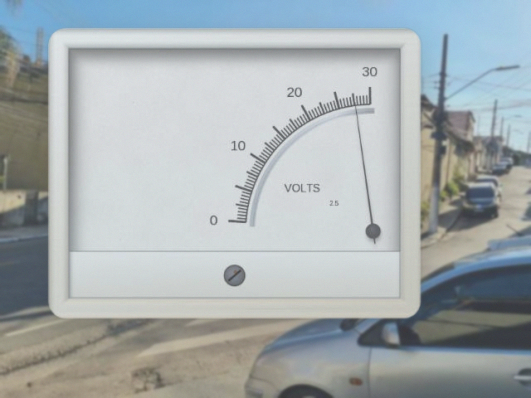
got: 27.5 V
